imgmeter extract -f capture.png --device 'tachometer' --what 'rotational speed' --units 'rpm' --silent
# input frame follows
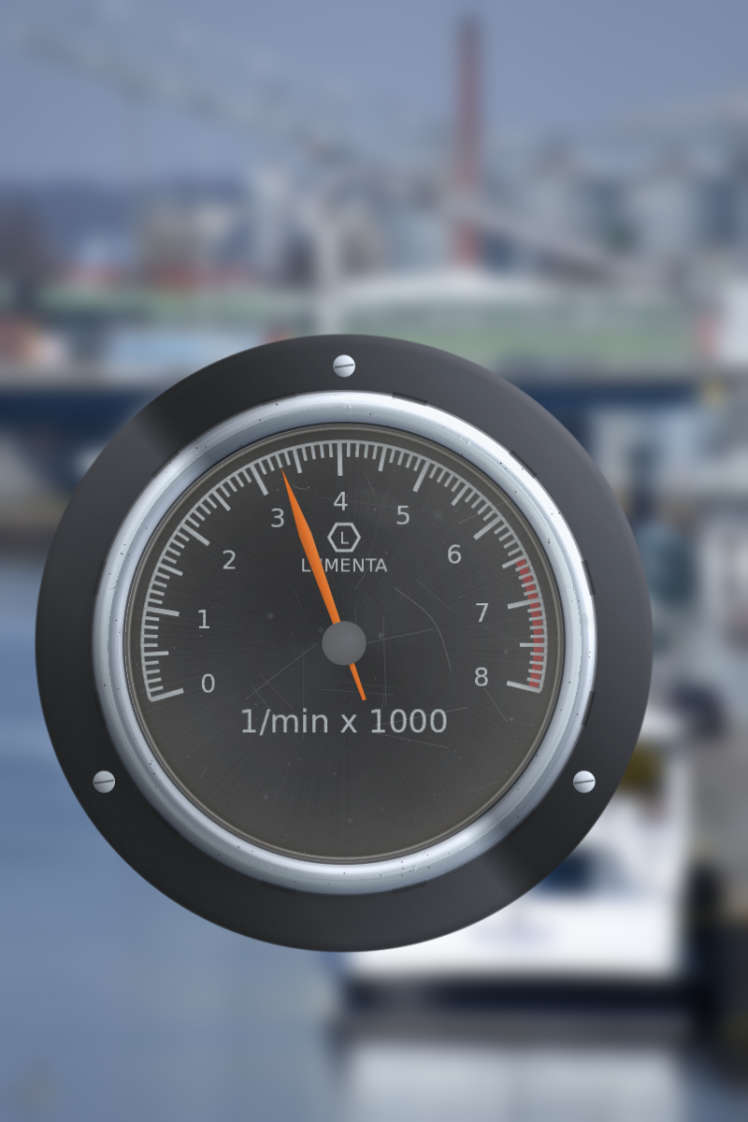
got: 3300 rpm
